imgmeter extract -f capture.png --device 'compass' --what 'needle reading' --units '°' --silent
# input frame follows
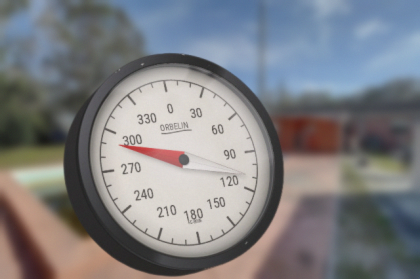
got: 290 °
